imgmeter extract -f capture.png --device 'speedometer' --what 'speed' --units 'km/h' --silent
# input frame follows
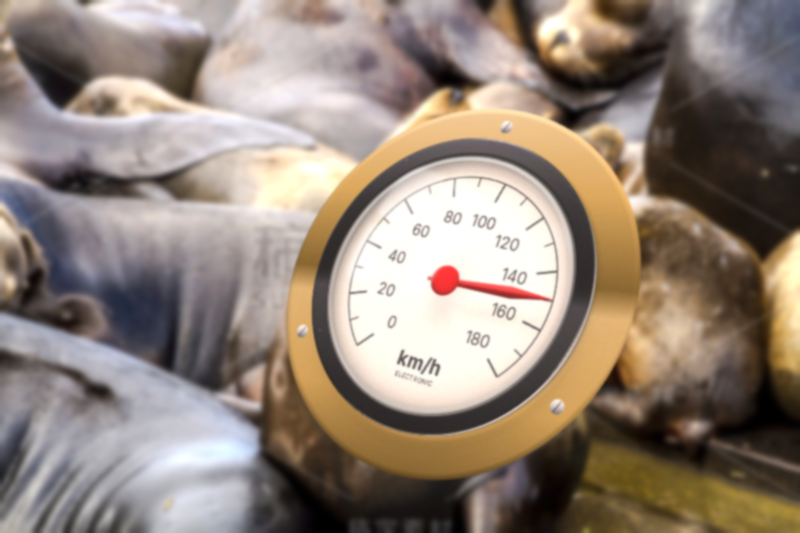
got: 150 km/h
